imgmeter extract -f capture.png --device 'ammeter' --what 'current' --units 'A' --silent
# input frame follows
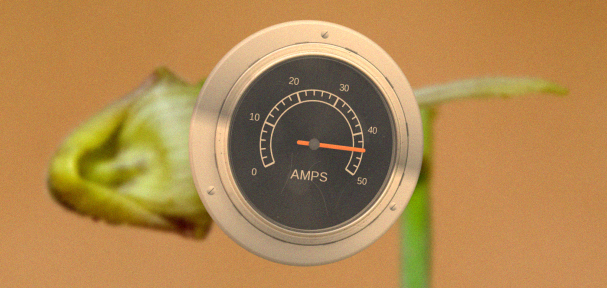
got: 44 A
